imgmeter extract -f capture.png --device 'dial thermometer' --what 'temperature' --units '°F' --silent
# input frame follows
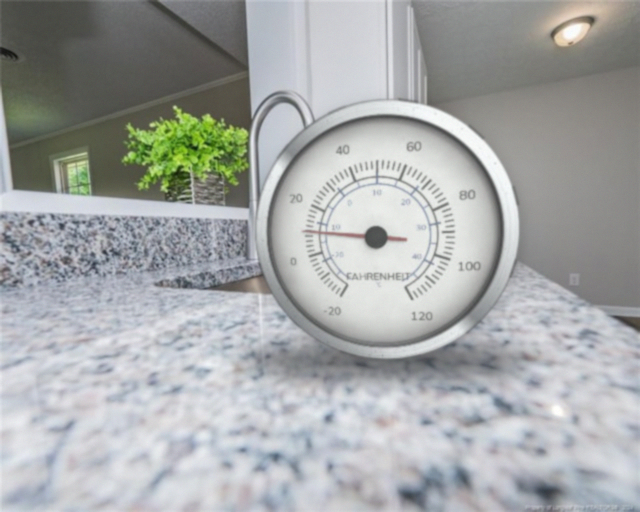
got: 10 °F
